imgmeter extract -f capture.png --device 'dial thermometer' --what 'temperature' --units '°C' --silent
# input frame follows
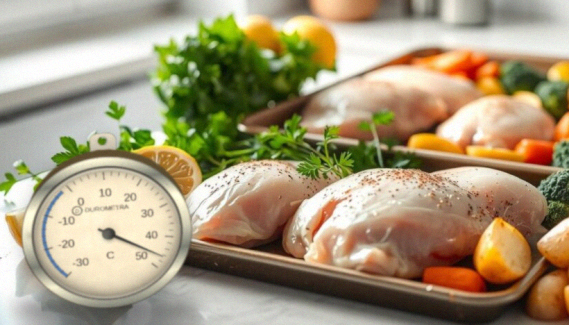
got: 46 °C
